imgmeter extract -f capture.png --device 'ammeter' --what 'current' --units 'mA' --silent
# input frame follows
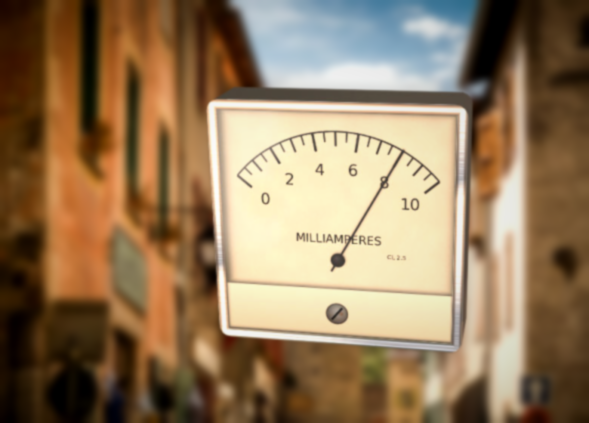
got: 8 mA
